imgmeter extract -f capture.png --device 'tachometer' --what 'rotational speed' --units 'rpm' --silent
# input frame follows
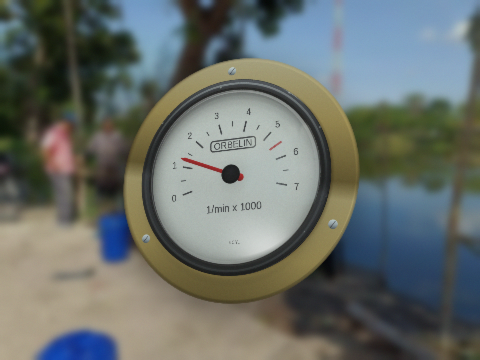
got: 1250 rpm
